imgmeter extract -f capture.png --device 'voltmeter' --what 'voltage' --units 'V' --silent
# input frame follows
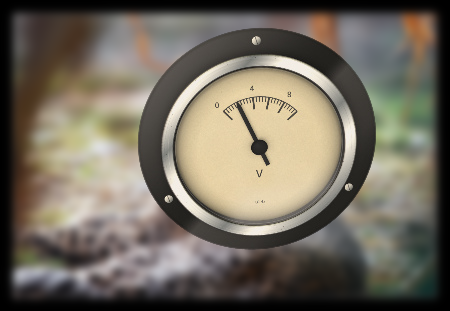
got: 2 V
